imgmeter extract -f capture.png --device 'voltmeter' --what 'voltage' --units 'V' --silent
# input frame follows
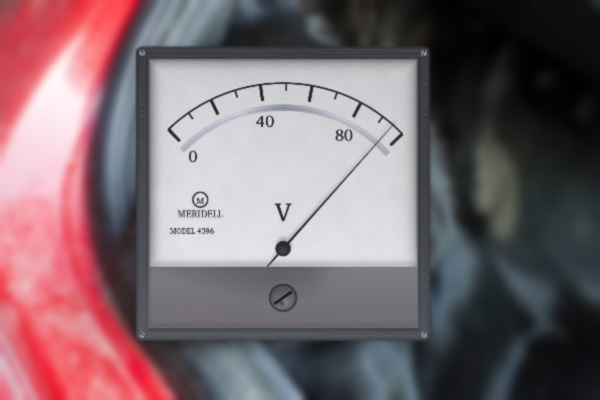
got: 95 V
